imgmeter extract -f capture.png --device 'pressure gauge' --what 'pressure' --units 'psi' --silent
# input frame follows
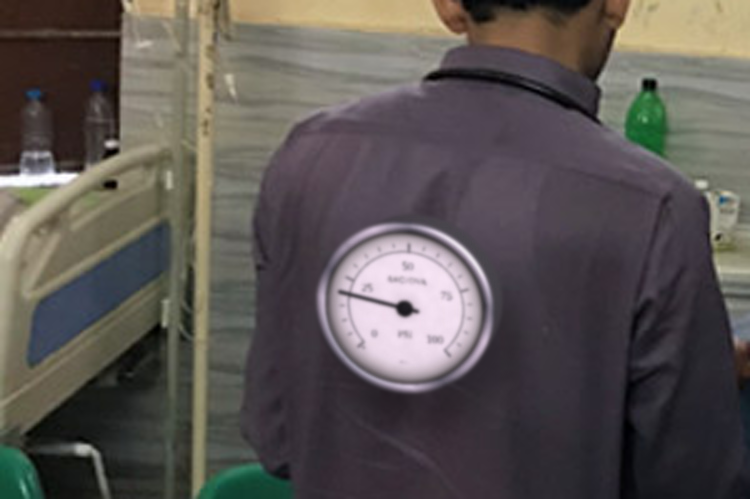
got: 20 psi
